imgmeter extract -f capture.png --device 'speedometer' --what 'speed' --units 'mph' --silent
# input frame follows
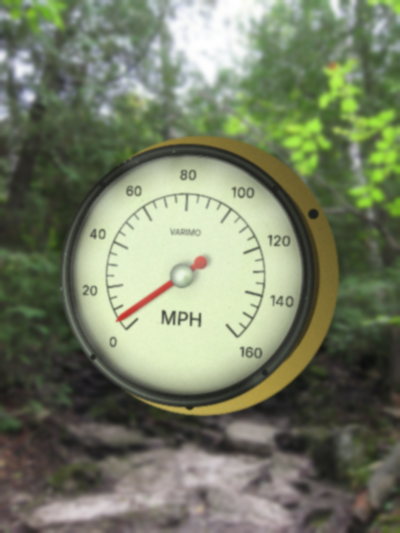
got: 5 mph
